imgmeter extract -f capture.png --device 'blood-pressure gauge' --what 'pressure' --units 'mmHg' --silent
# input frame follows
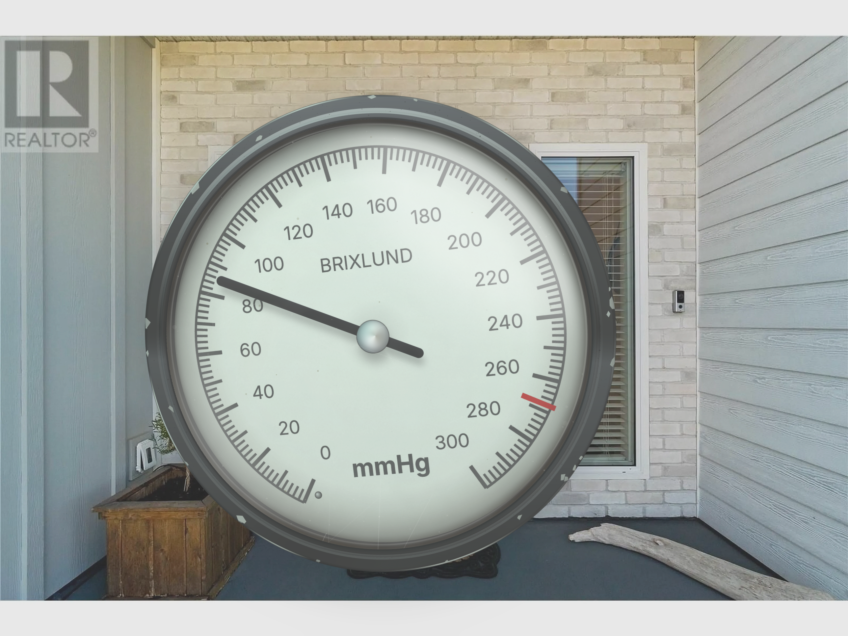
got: 86 mmHg
